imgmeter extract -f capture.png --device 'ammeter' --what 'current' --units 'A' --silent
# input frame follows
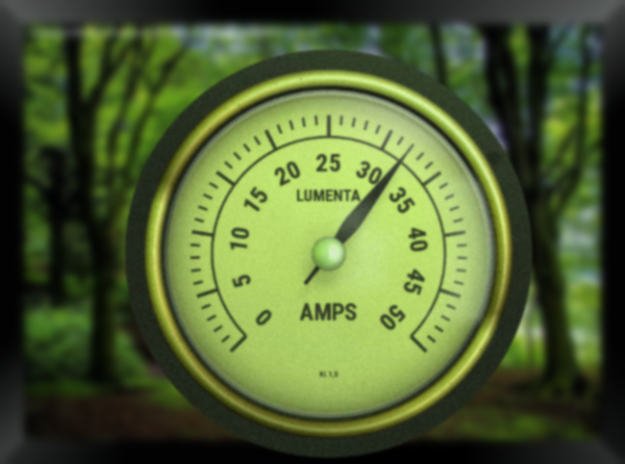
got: 32 A
